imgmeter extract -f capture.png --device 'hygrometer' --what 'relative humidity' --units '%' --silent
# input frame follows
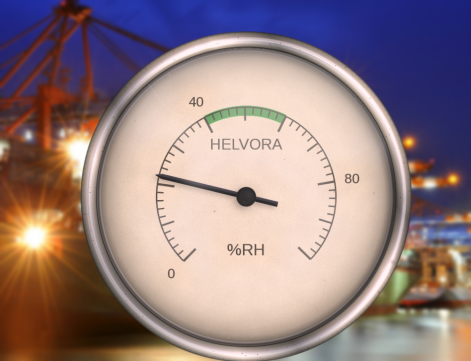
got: 22 %
